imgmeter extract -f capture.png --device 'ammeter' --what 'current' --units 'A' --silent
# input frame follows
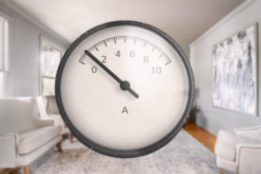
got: 1 A
